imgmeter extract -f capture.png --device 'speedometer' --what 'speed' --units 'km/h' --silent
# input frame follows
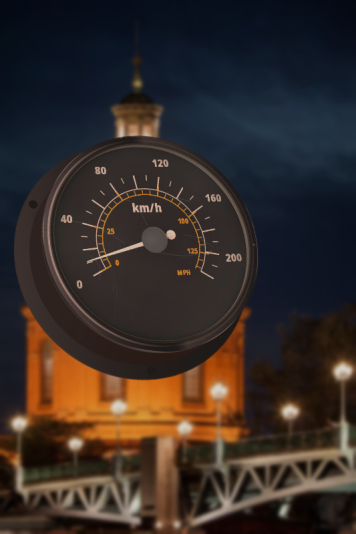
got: 10 km/h
